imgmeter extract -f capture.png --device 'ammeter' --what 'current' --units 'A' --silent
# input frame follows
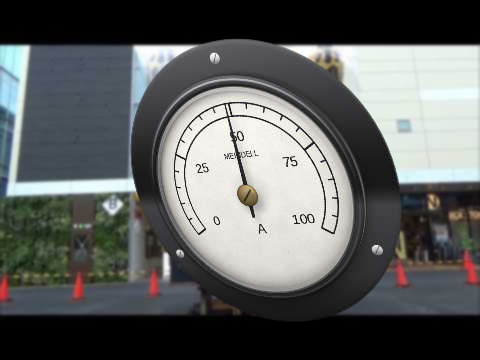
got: 50 A
